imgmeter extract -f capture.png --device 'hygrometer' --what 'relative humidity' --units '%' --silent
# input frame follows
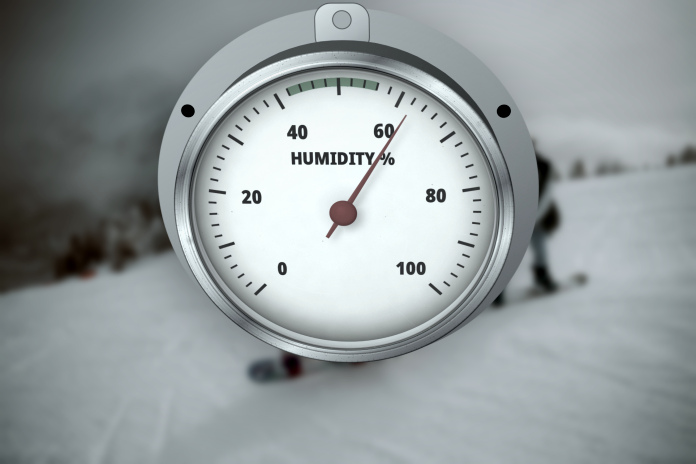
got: 62 %
